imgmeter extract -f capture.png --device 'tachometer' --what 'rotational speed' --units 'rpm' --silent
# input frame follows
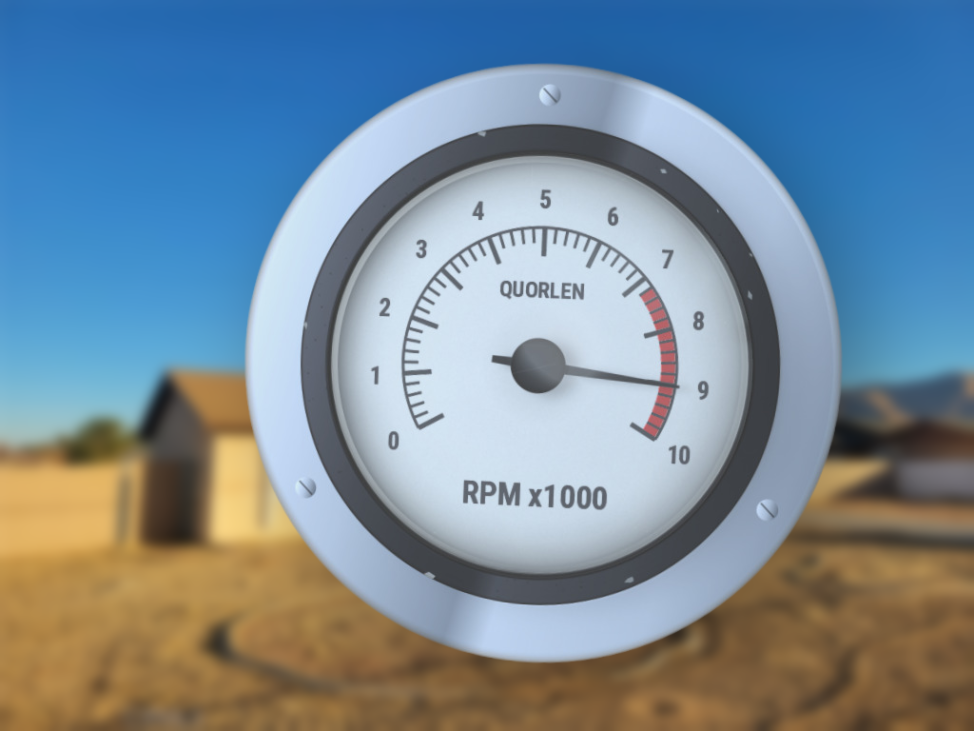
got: 9000 rpm
